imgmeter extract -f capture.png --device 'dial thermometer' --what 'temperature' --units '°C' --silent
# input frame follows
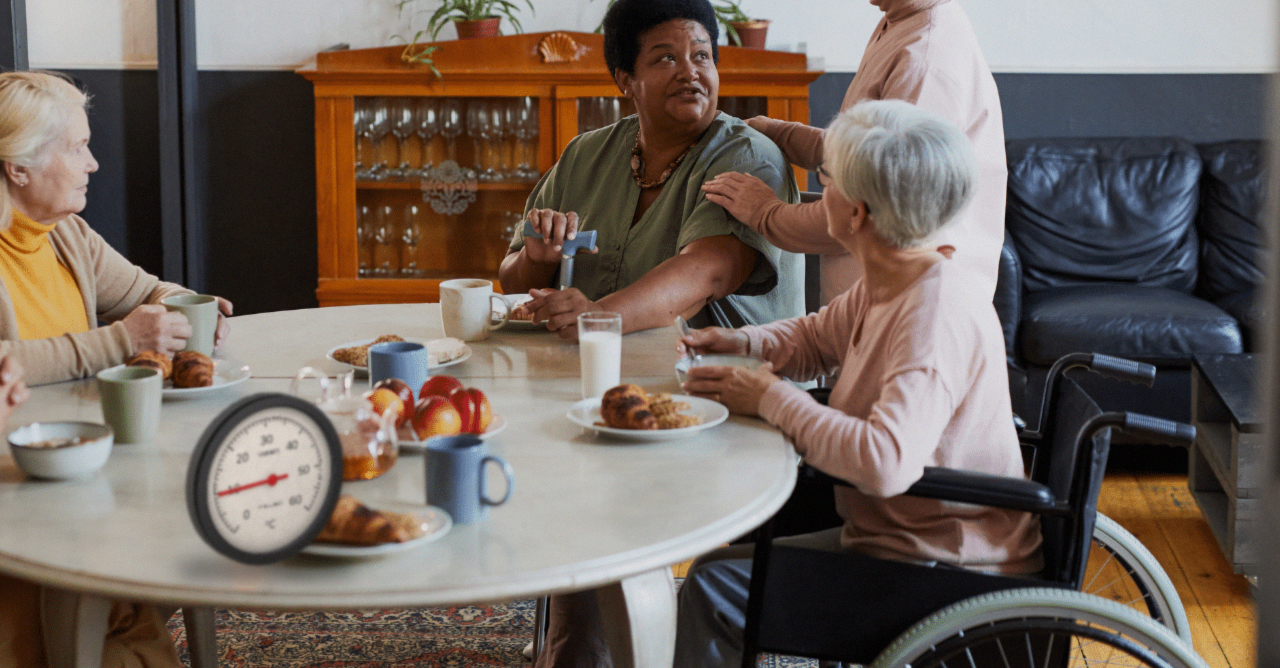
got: 10 °C
